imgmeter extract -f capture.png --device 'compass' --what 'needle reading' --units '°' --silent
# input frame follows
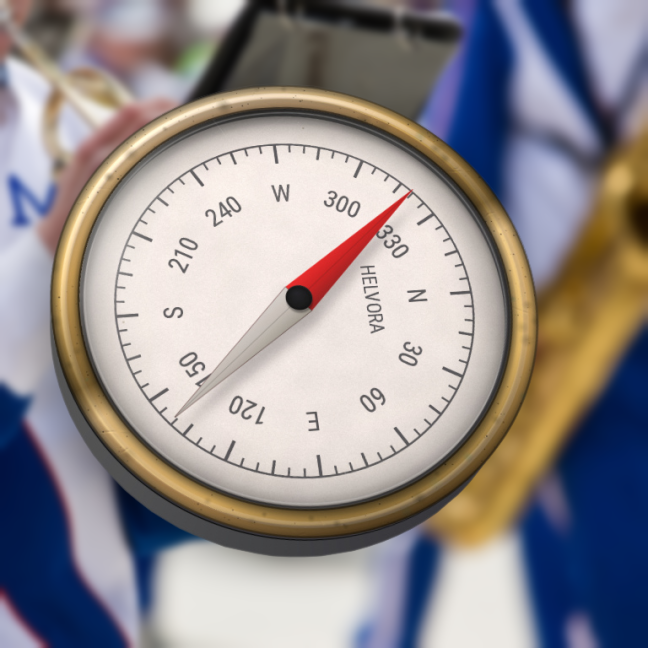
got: 320 °
